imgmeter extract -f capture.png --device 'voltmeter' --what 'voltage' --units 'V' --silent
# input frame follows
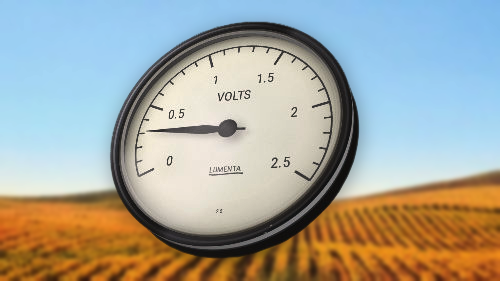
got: 0.3 V
